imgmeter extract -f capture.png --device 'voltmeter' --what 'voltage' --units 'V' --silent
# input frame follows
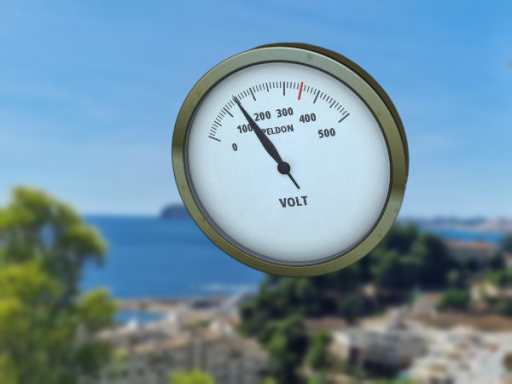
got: 150 V
